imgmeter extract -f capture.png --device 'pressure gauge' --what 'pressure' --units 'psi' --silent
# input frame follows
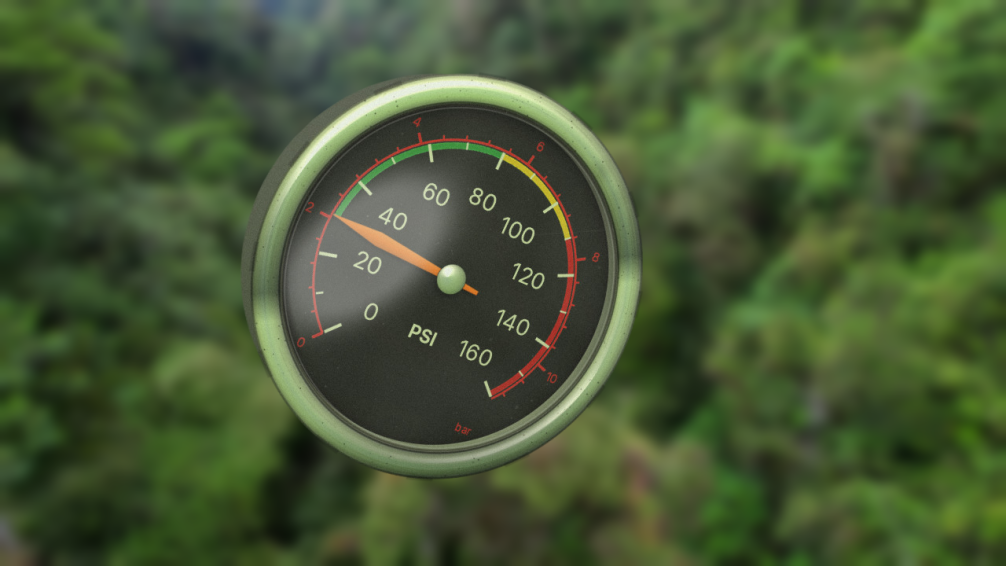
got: 30 psi
